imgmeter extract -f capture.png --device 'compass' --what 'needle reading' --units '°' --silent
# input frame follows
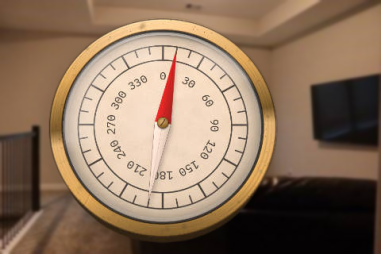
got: 10 °
